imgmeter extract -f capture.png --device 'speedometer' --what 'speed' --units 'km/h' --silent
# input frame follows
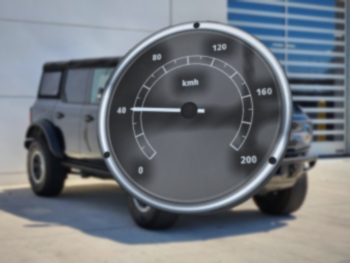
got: 40 km/h
